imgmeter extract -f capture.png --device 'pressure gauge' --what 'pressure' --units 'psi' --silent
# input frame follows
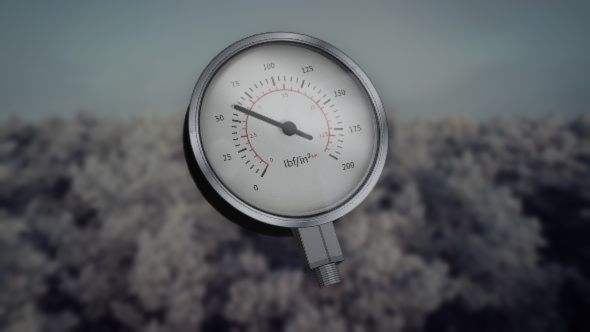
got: 60 psi
